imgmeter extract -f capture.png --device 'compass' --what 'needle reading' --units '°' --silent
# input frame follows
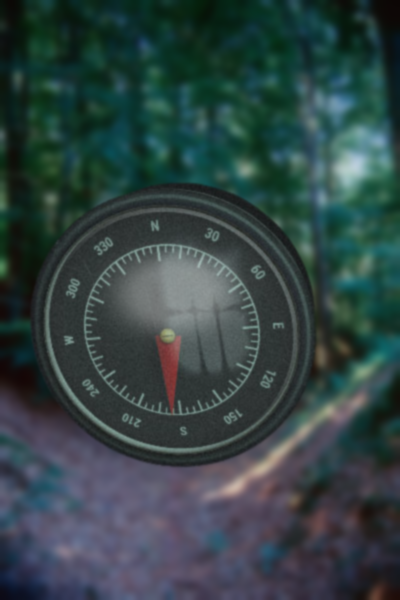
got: 185 °
